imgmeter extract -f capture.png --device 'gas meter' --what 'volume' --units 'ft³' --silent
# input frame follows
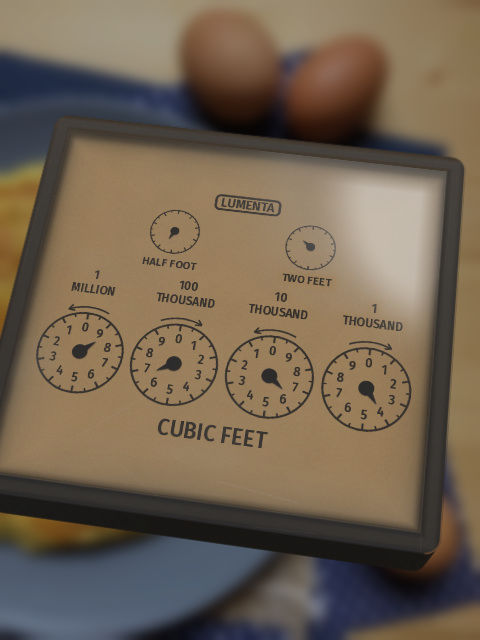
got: 866400 ft³
